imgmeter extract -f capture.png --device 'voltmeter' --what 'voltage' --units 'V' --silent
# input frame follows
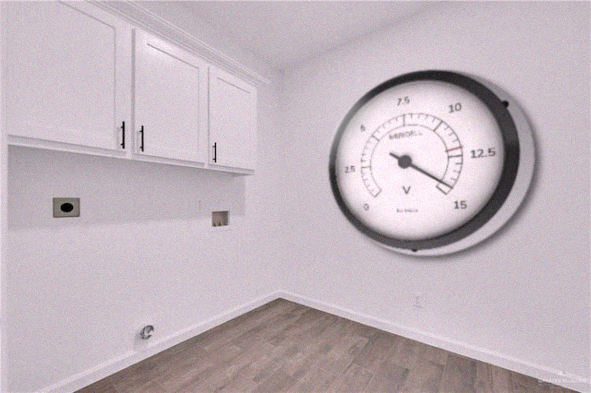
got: 14.5 V
